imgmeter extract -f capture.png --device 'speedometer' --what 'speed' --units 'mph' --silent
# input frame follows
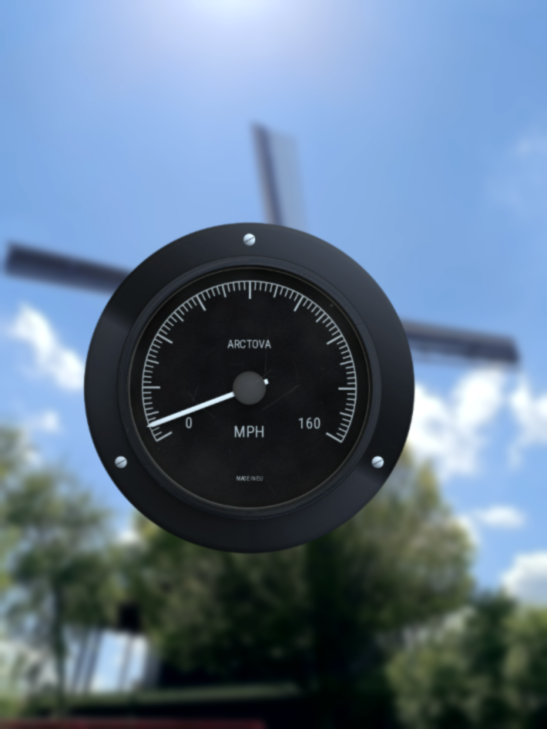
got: 6 mph
